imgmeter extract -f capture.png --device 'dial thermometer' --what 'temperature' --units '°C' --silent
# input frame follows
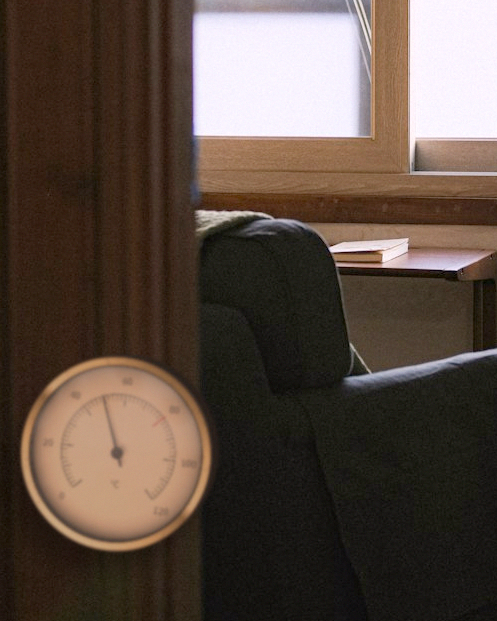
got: 50 °C
